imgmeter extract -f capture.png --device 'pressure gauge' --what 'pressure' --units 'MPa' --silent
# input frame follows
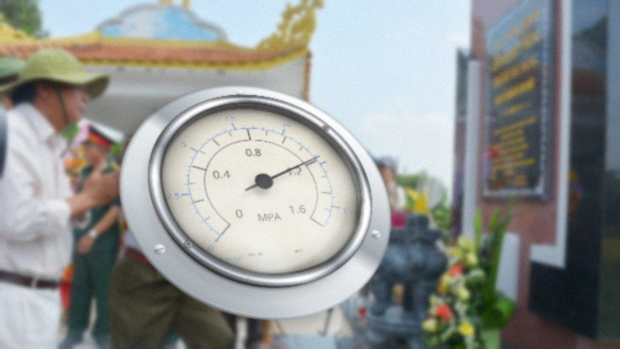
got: 1.2 MPa
